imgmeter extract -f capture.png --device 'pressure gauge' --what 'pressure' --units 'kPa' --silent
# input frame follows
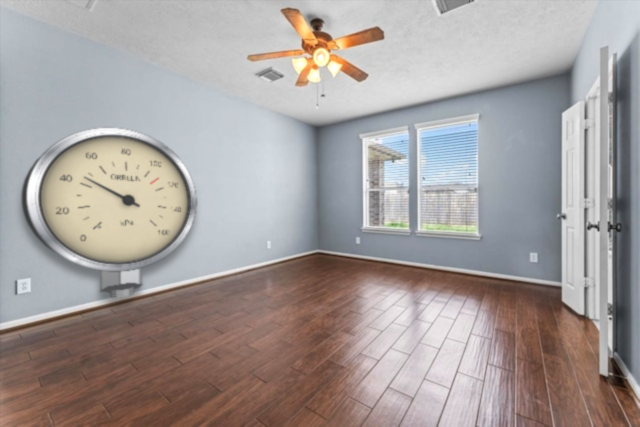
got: 45 kPa
